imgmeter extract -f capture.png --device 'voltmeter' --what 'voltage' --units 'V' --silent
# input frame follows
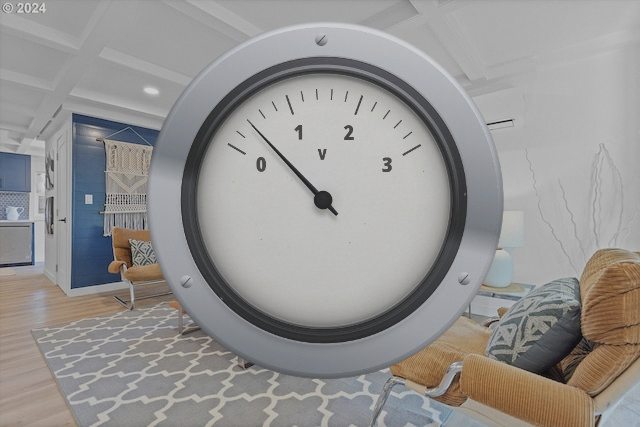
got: 0.4 V
